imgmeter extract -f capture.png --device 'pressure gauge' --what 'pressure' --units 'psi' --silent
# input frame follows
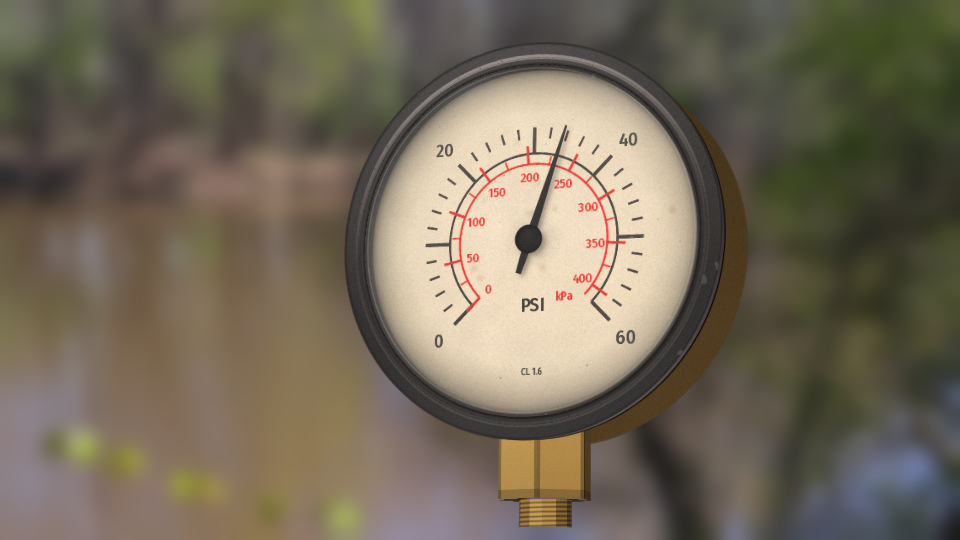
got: 34 psi
